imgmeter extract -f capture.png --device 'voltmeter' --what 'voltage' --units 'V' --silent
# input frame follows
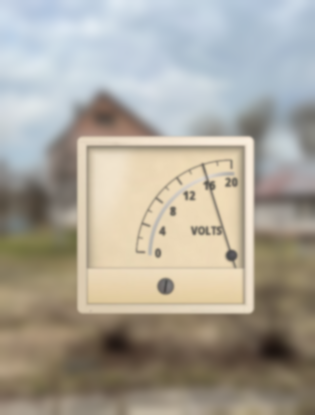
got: 16 V
